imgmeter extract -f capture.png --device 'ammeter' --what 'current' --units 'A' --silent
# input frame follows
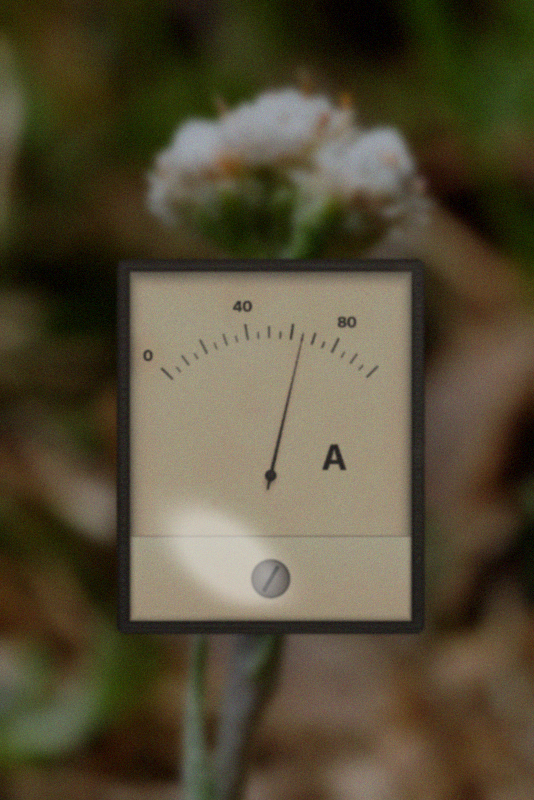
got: 65 A
